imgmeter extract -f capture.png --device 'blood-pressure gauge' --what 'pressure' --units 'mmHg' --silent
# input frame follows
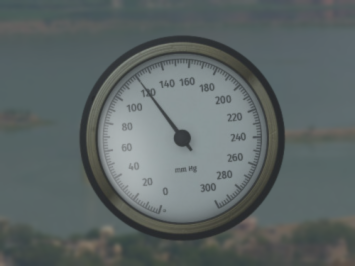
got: 120 mmHg
